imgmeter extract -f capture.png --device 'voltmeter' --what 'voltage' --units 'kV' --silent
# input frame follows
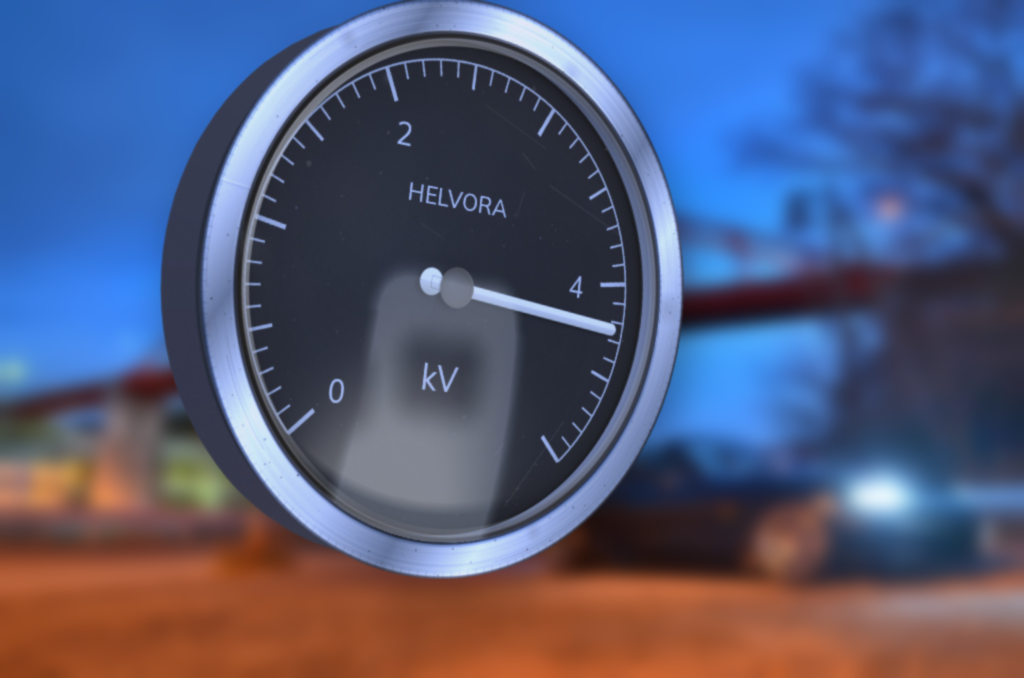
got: 4.25 kV
